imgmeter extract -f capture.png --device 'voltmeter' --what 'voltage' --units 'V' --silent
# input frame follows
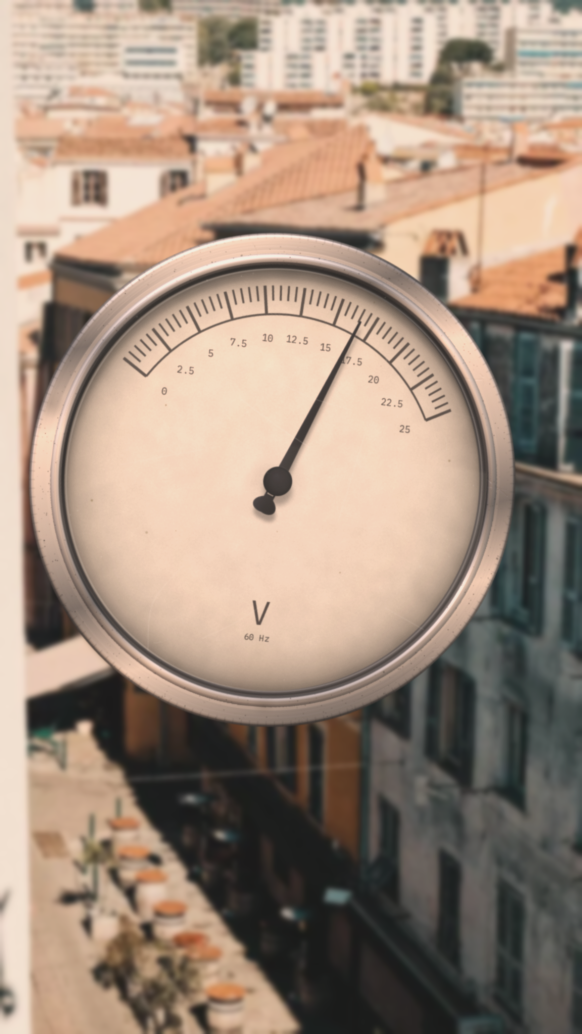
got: 16.5 V
